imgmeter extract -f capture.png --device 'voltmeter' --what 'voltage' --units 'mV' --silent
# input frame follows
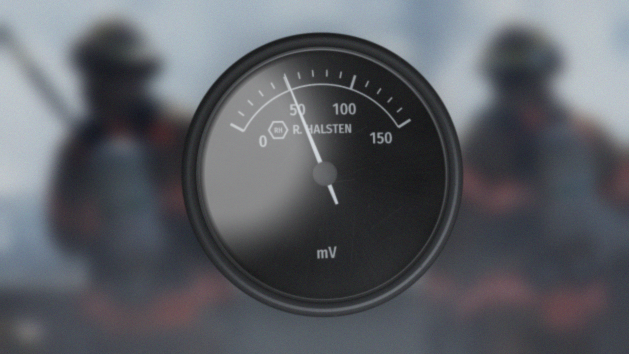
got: 50 mV
